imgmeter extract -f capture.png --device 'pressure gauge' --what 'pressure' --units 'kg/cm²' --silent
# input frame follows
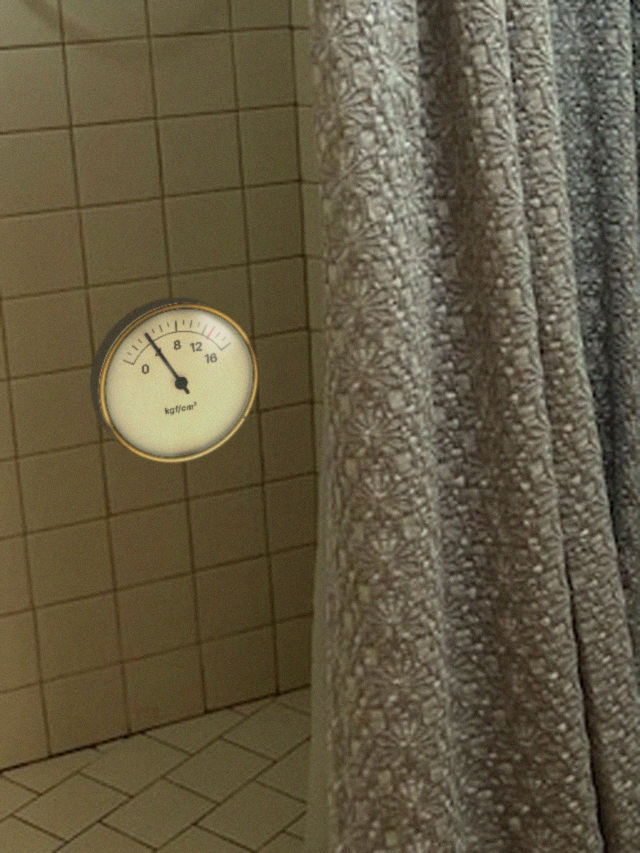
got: 4 kg/cm²
